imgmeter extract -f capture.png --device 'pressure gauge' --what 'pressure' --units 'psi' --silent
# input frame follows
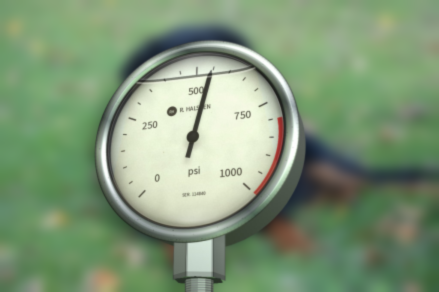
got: 550 psi
